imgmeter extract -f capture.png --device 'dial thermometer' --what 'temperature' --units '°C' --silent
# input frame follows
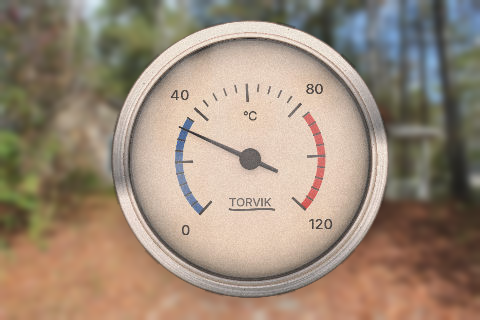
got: 32 °C
